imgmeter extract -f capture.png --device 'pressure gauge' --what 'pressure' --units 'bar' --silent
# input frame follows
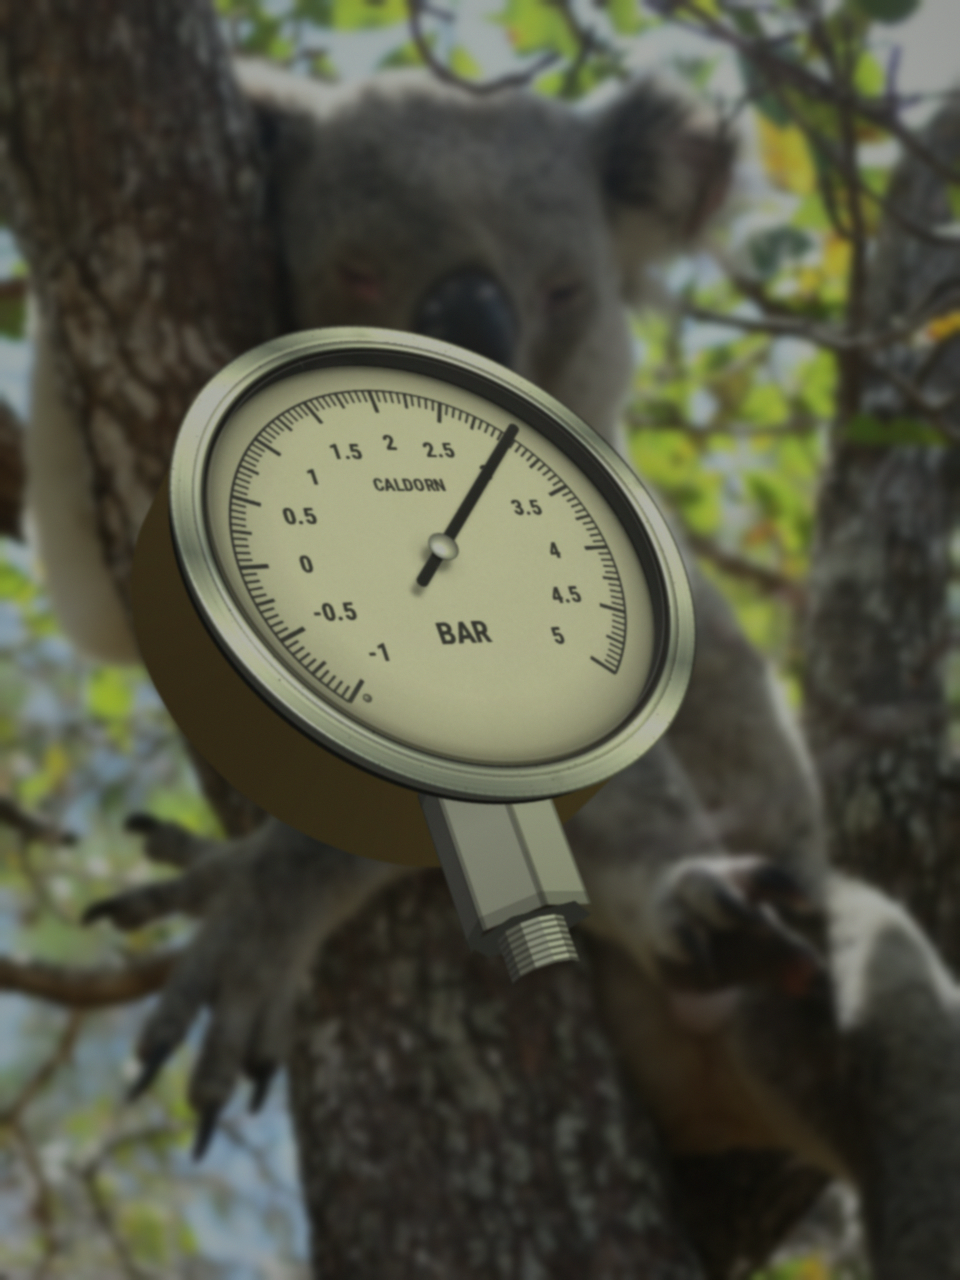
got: 3 bar
